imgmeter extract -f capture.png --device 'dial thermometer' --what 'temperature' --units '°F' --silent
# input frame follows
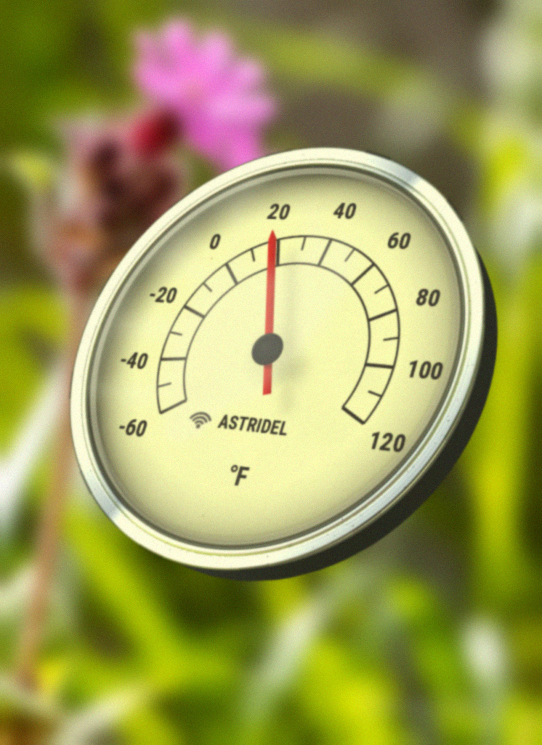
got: 20 °F
